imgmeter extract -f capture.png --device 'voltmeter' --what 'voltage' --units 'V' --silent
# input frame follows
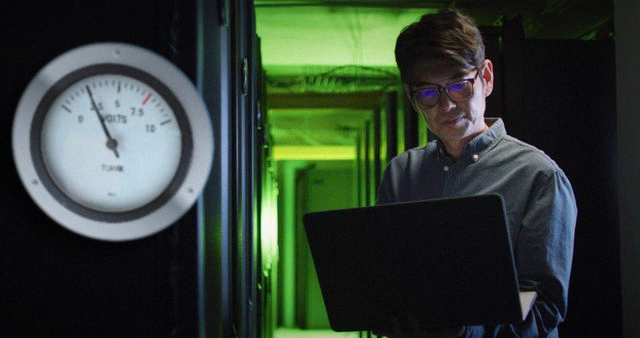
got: 2.5 V
